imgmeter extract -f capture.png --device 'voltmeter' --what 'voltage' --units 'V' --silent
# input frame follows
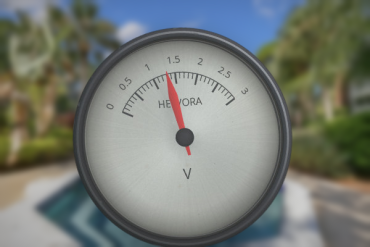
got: 1.3 V
